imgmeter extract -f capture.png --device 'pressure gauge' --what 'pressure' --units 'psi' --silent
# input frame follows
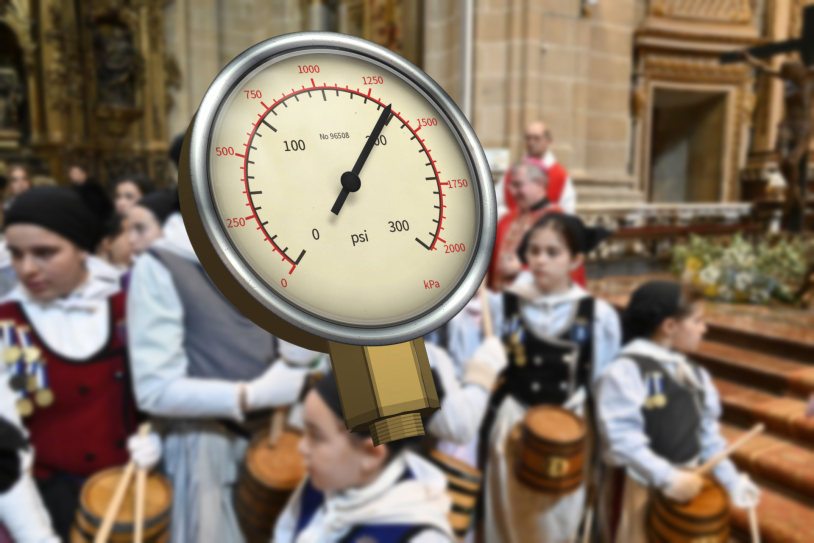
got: 195 psi
